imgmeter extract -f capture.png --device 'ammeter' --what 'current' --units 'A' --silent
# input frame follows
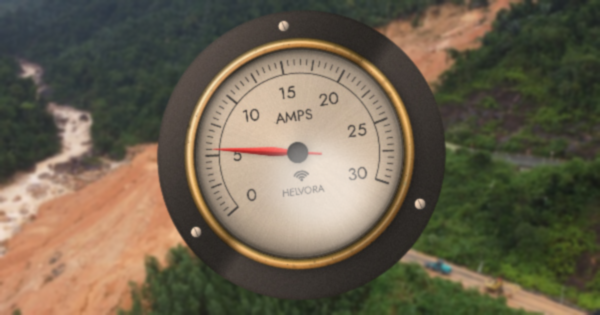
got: 5.5 A
